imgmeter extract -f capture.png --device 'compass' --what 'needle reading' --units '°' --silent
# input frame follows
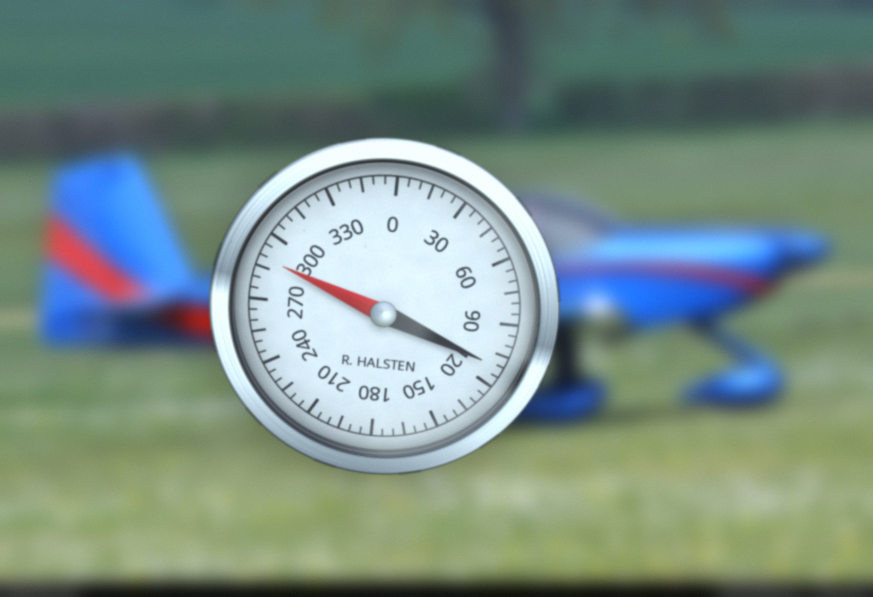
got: 290 °
